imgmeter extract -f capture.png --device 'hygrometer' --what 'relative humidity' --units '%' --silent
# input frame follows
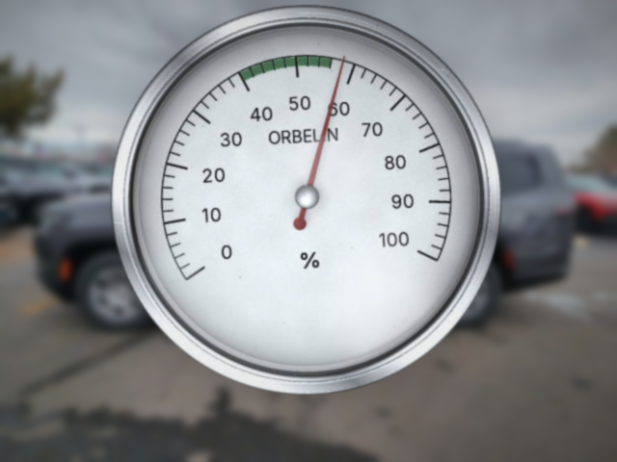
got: 58 %
